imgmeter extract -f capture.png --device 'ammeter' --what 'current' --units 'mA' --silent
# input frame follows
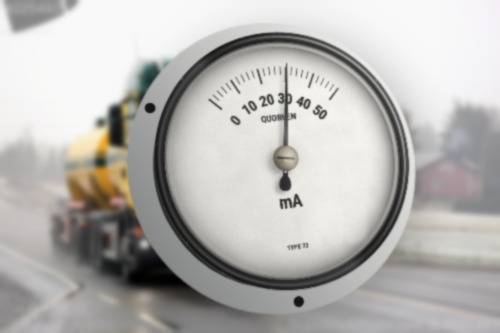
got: 30 mA
